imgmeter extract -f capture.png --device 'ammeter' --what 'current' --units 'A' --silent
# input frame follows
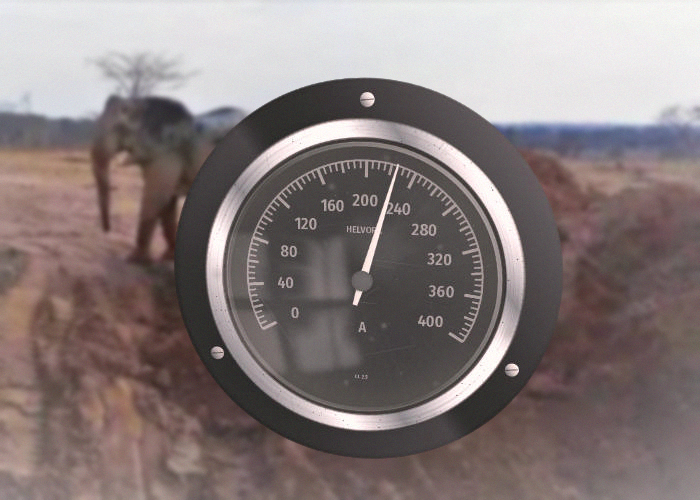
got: 225 A
